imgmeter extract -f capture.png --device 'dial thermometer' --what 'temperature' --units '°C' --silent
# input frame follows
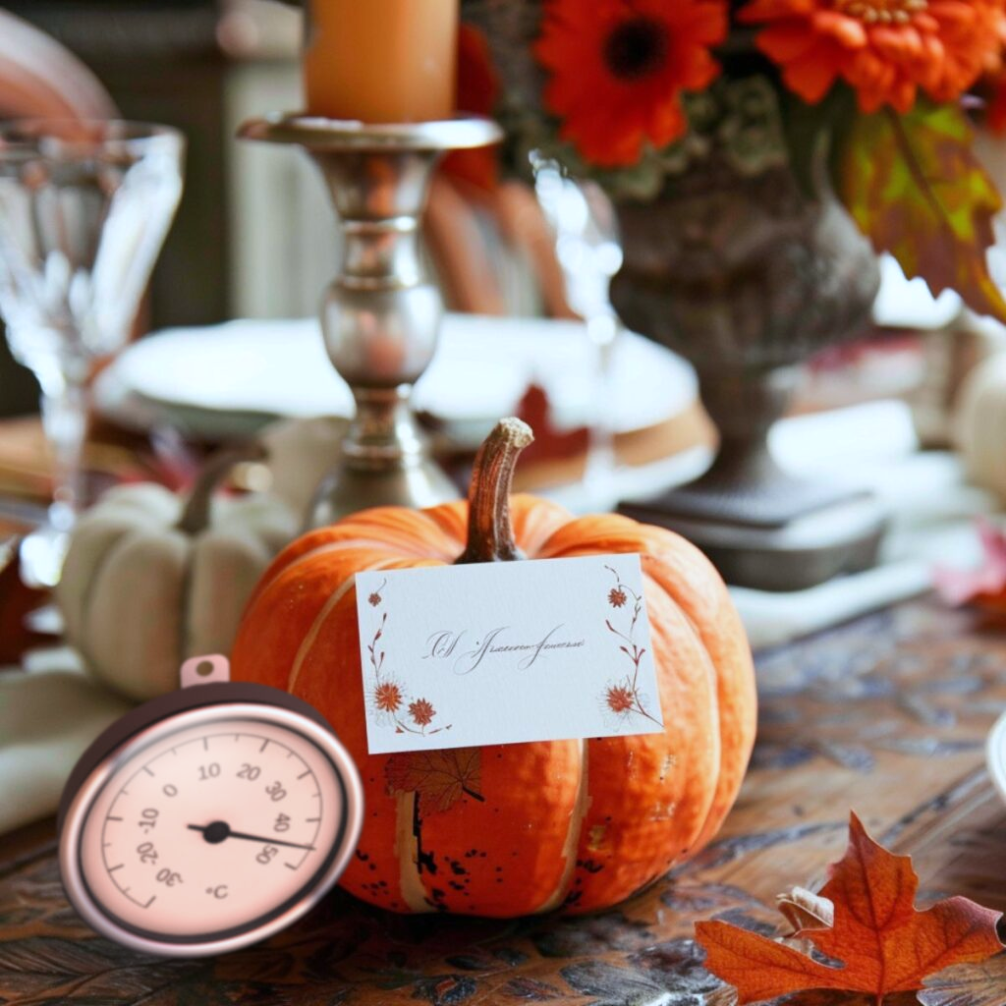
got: 45 °C
